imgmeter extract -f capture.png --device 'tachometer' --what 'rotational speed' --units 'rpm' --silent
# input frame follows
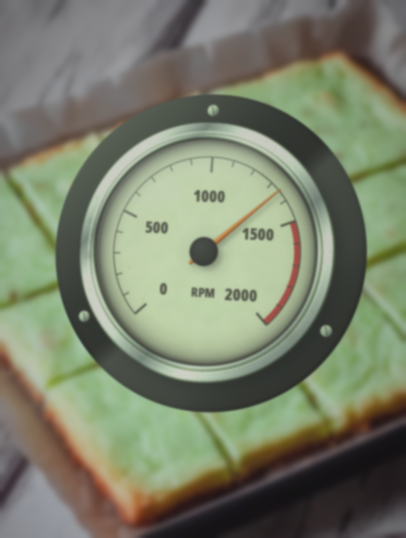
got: 1350 rpm
